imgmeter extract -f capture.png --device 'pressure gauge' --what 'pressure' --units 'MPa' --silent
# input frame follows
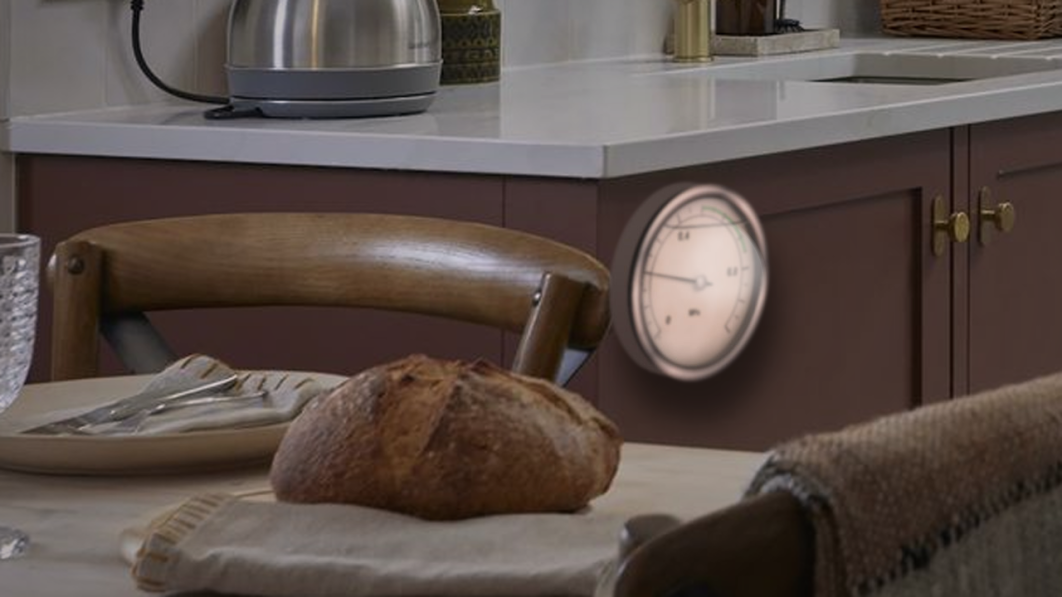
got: 0.2 MPa
